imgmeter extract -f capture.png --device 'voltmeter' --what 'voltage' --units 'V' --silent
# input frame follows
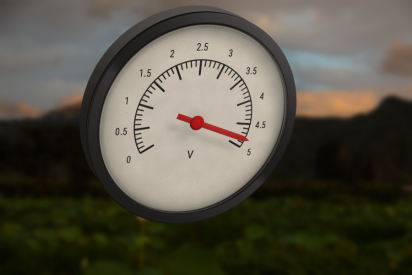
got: 4.8 V
